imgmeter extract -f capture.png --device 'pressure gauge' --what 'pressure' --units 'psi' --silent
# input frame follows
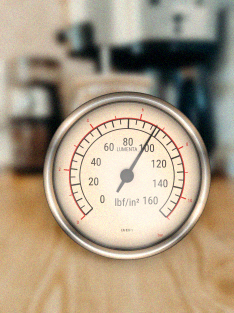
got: 97.5 psi
